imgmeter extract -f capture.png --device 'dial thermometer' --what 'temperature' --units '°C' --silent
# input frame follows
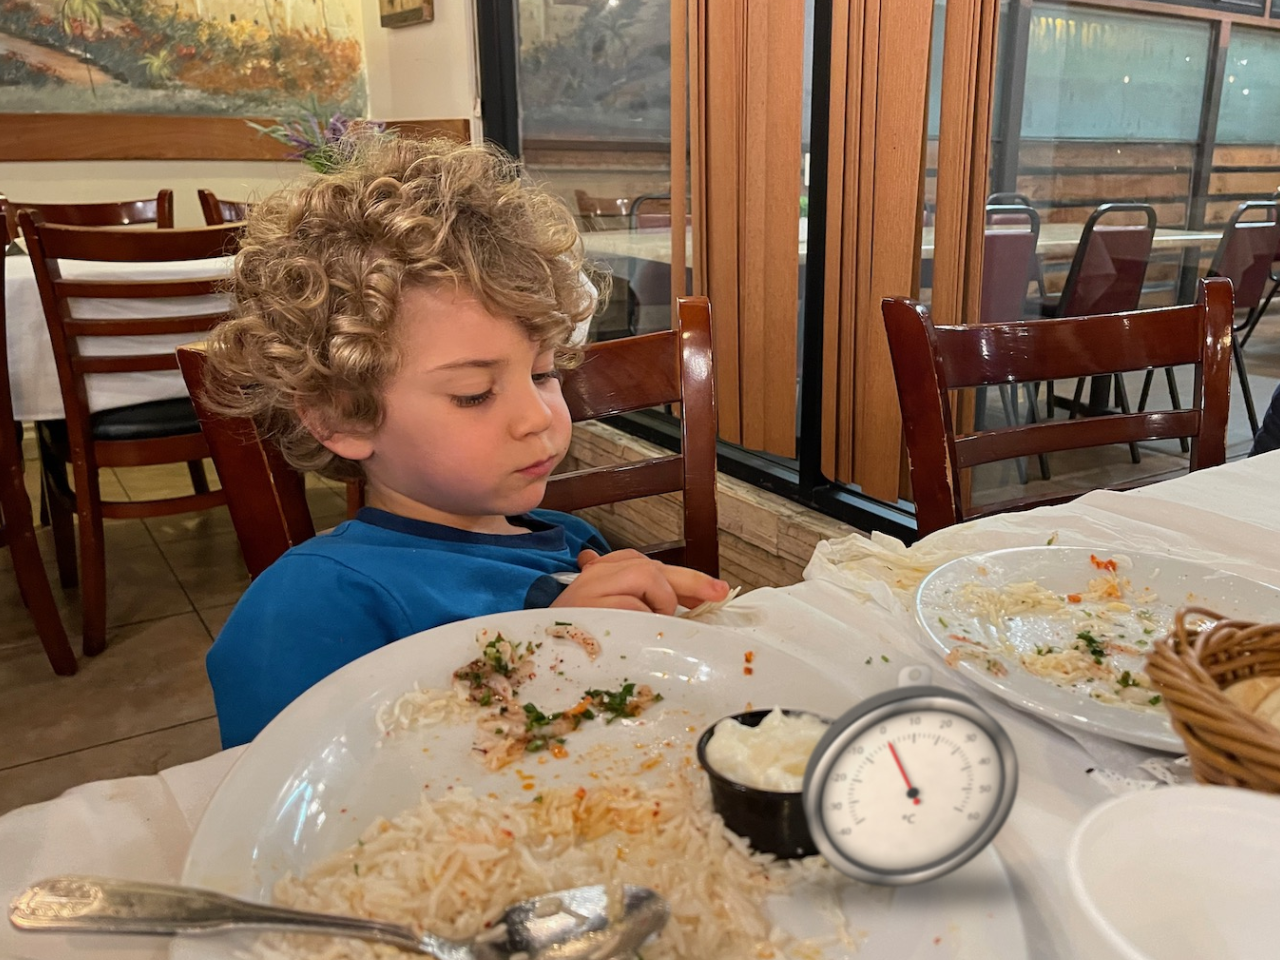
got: 0 °C
